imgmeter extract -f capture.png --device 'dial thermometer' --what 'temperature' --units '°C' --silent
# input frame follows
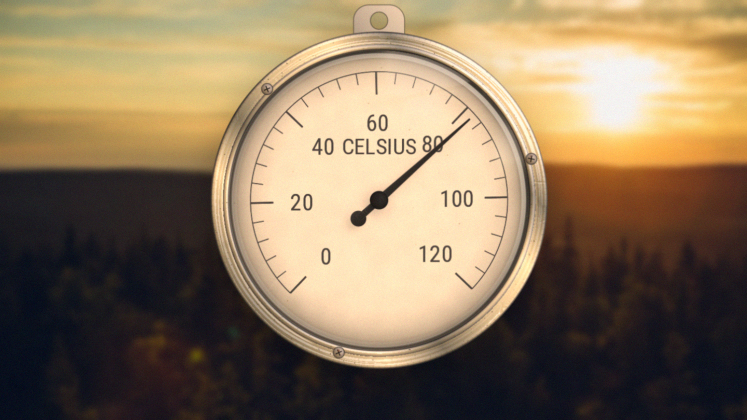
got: 82 °C
